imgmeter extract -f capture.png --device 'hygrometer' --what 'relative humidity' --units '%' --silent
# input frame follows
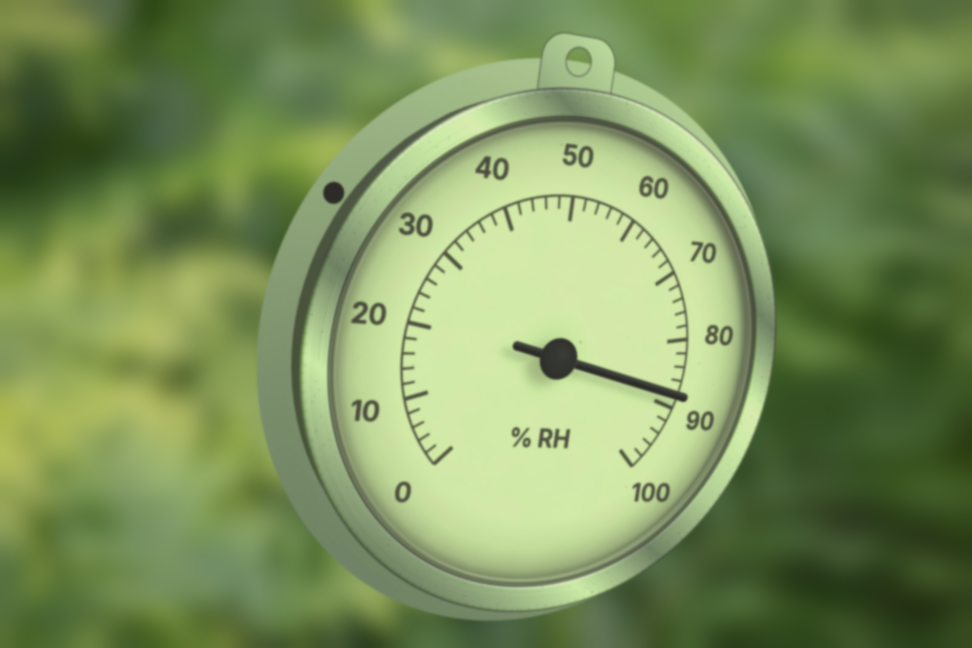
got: 88 %
